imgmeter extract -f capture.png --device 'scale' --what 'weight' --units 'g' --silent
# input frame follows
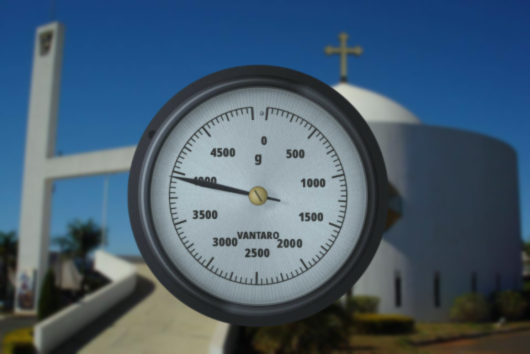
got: 3950 g
